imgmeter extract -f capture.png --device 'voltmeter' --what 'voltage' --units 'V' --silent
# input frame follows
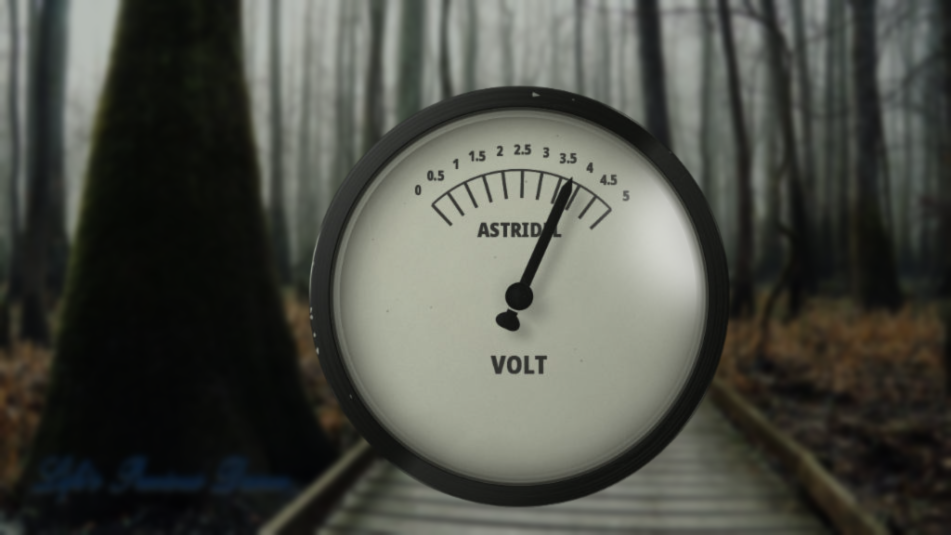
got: 3.75 V
